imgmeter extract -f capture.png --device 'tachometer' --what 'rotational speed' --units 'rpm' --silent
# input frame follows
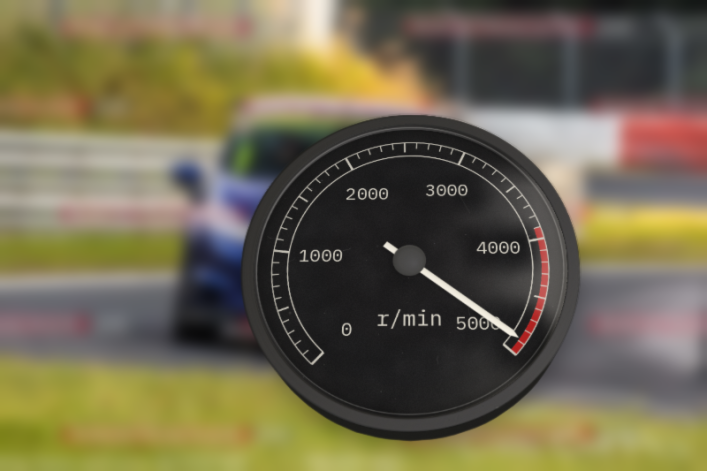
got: 4900 rpm
